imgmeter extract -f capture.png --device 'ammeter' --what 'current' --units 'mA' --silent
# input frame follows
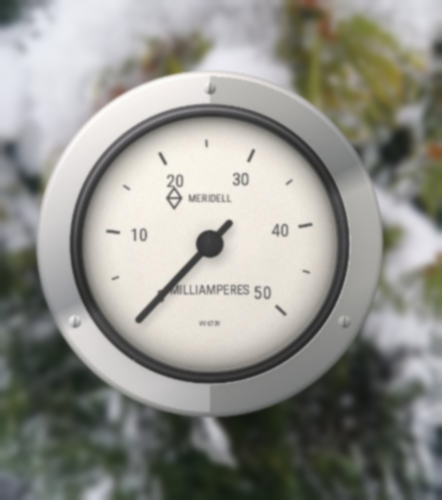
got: 0 mA
